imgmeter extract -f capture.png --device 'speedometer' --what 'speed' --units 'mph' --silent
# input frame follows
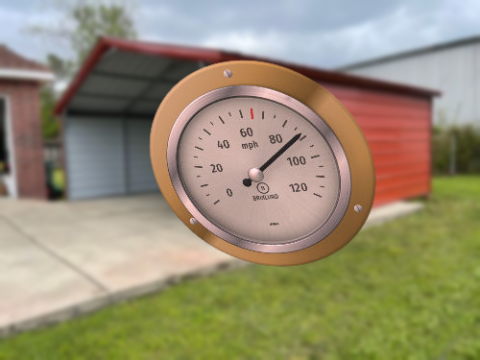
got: 87.5 mph
